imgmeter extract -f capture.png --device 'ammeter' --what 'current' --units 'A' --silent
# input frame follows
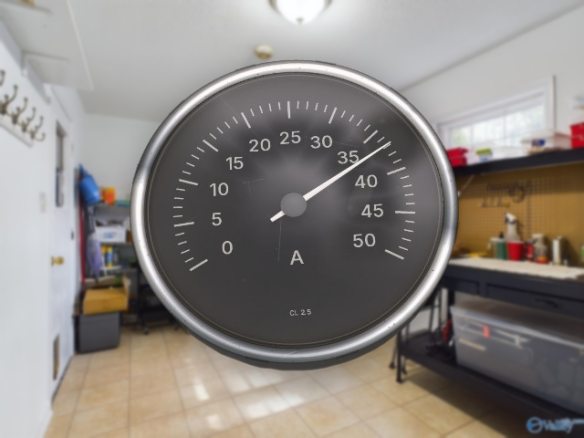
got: 37 A
